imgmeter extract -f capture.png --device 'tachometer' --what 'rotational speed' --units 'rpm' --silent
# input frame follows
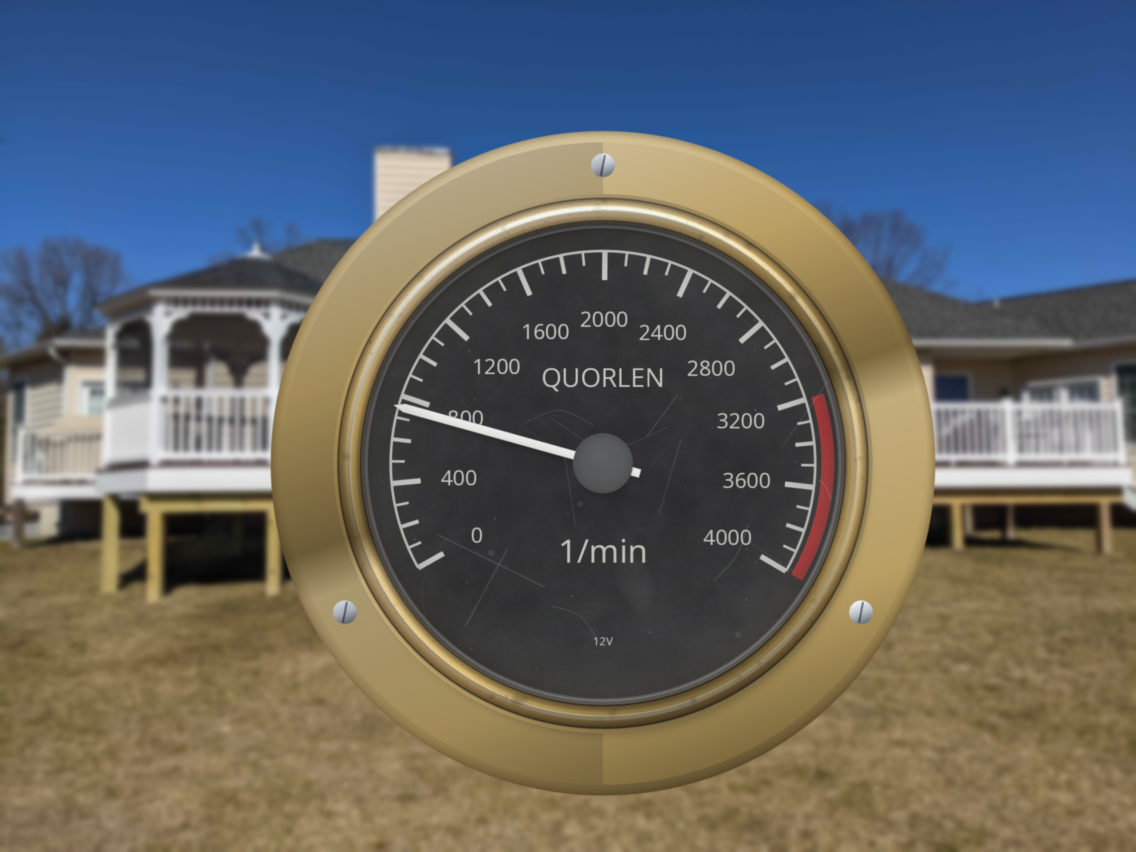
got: 750 rpm
